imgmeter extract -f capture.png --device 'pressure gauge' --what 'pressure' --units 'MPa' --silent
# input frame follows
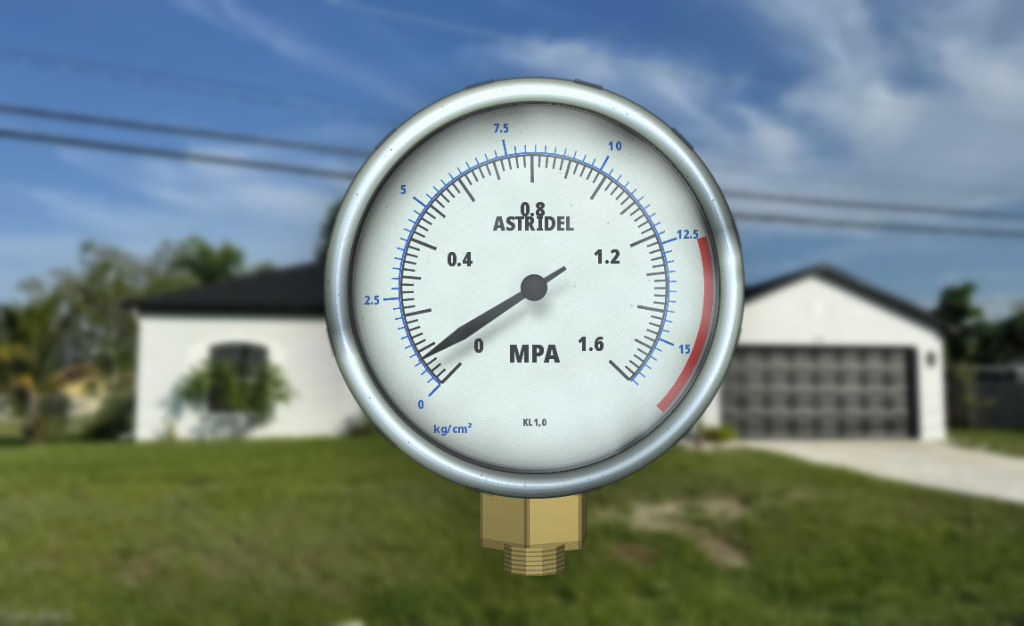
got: 0.08 MPa
